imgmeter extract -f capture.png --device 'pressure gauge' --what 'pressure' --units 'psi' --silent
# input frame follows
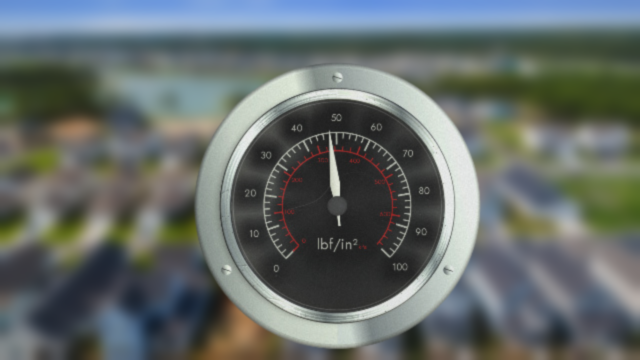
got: 48 psi
